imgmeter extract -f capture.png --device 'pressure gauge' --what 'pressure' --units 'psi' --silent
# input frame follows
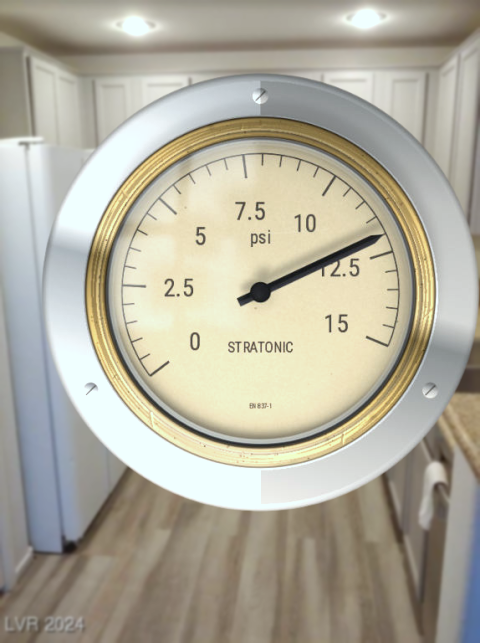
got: 12 psi
